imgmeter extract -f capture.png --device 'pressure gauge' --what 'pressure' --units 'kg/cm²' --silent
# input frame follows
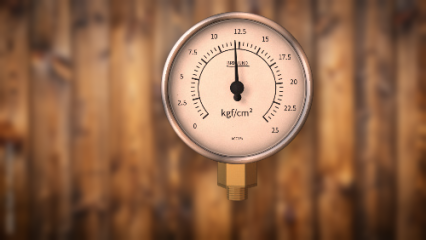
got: 12 kg/cm²
